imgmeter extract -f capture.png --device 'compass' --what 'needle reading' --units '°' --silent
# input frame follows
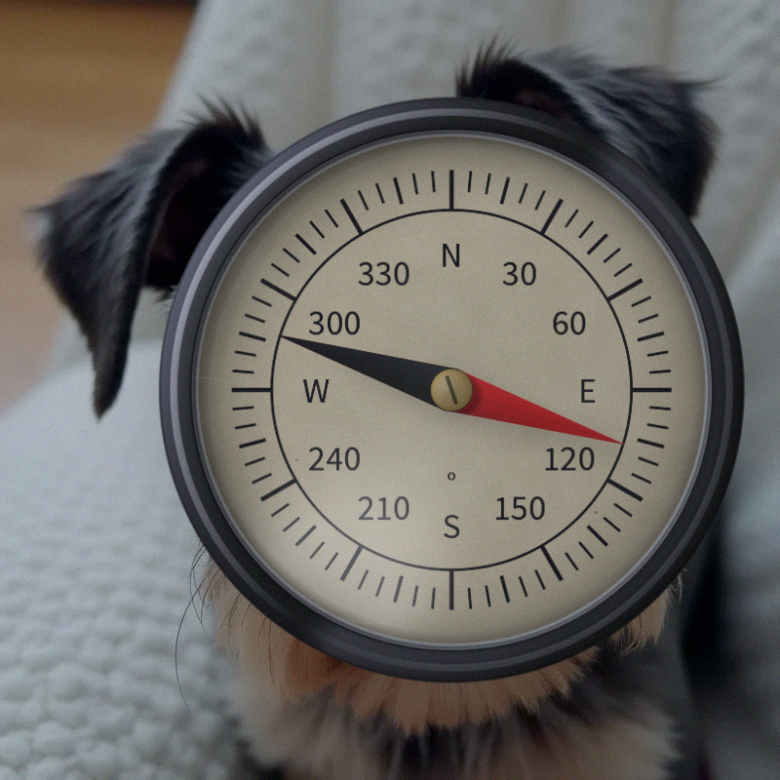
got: 107.5 °
